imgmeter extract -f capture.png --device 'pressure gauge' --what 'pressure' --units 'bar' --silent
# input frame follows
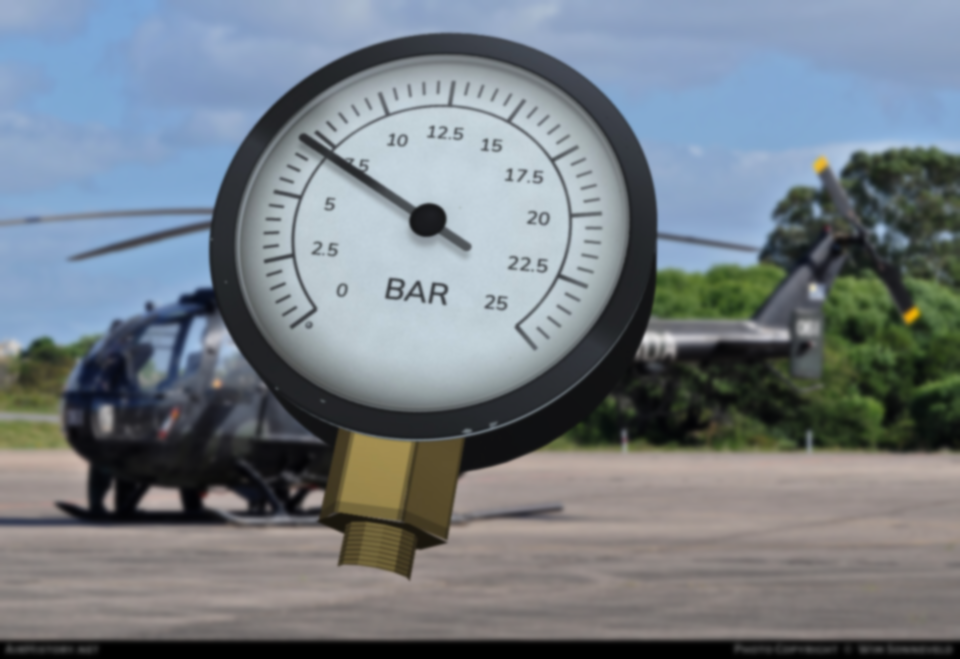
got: 7 bar
